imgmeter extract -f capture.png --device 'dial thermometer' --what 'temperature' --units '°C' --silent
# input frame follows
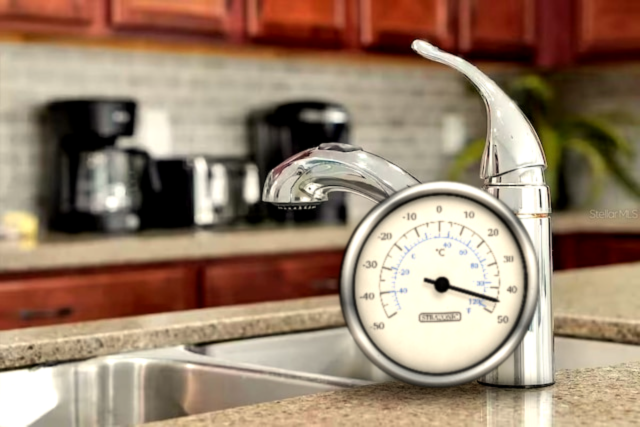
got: 45 °C
